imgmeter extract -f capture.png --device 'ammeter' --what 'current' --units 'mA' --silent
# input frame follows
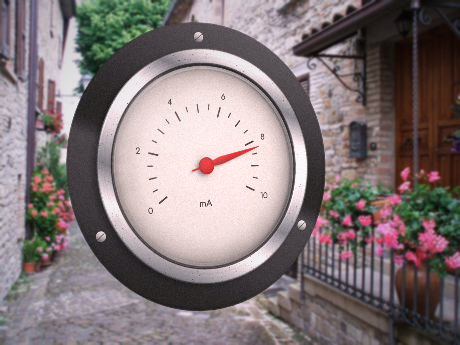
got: 8.25 mA
